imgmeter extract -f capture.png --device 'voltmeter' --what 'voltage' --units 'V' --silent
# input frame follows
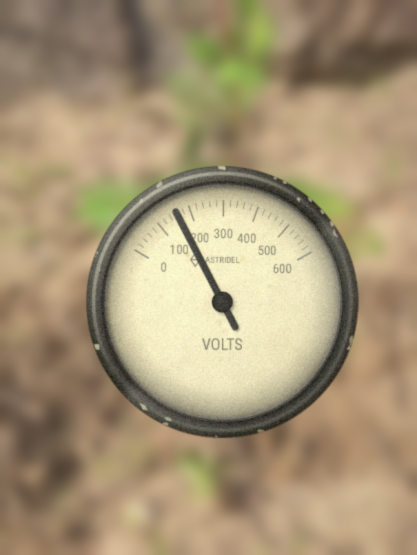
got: 160 V
